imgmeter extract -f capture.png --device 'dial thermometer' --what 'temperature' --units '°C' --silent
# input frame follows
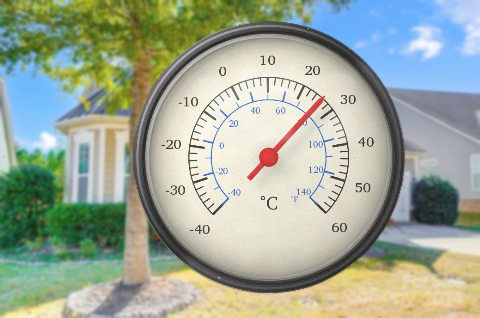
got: 26 °C
